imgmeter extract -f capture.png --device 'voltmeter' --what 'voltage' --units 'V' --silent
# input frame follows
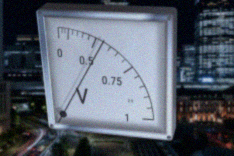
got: 0.55 V
